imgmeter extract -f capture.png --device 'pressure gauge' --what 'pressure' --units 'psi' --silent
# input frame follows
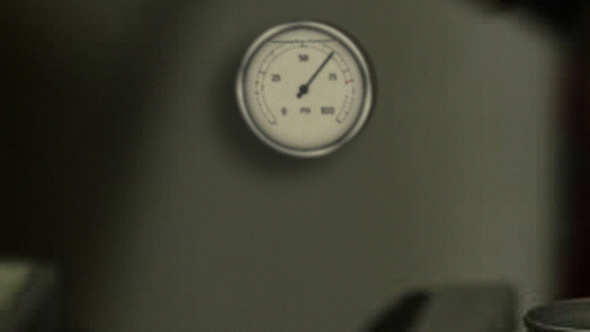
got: 65 psi
